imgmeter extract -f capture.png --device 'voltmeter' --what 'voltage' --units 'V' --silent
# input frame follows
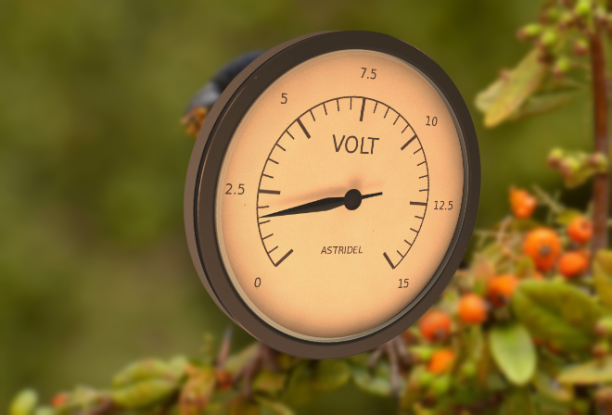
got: 1.75 V
